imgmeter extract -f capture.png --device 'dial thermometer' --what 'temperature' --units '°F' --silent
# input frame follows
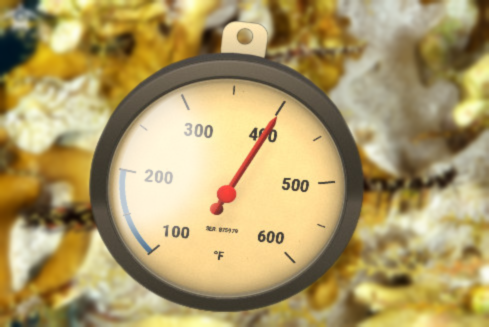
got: 400 °F
